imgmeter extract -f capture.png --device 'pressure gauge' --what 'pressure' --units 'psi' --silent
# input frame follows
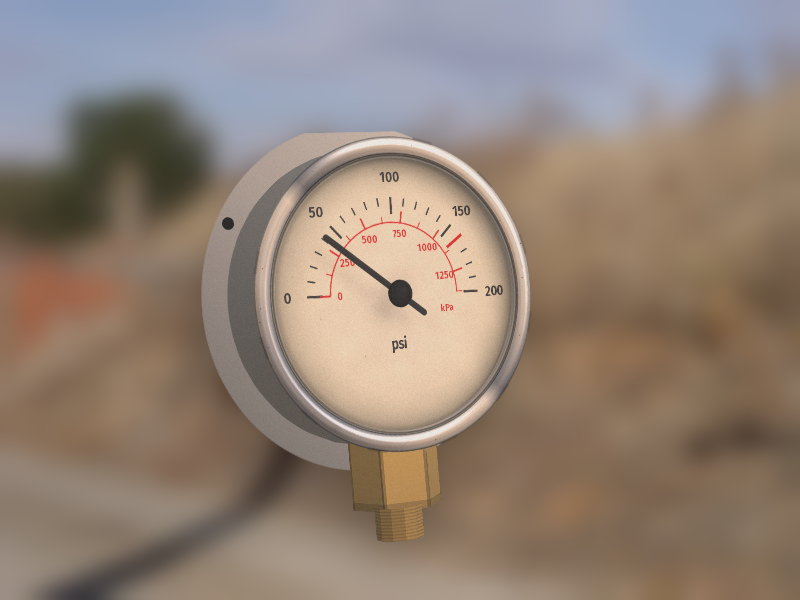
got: 40 psi
